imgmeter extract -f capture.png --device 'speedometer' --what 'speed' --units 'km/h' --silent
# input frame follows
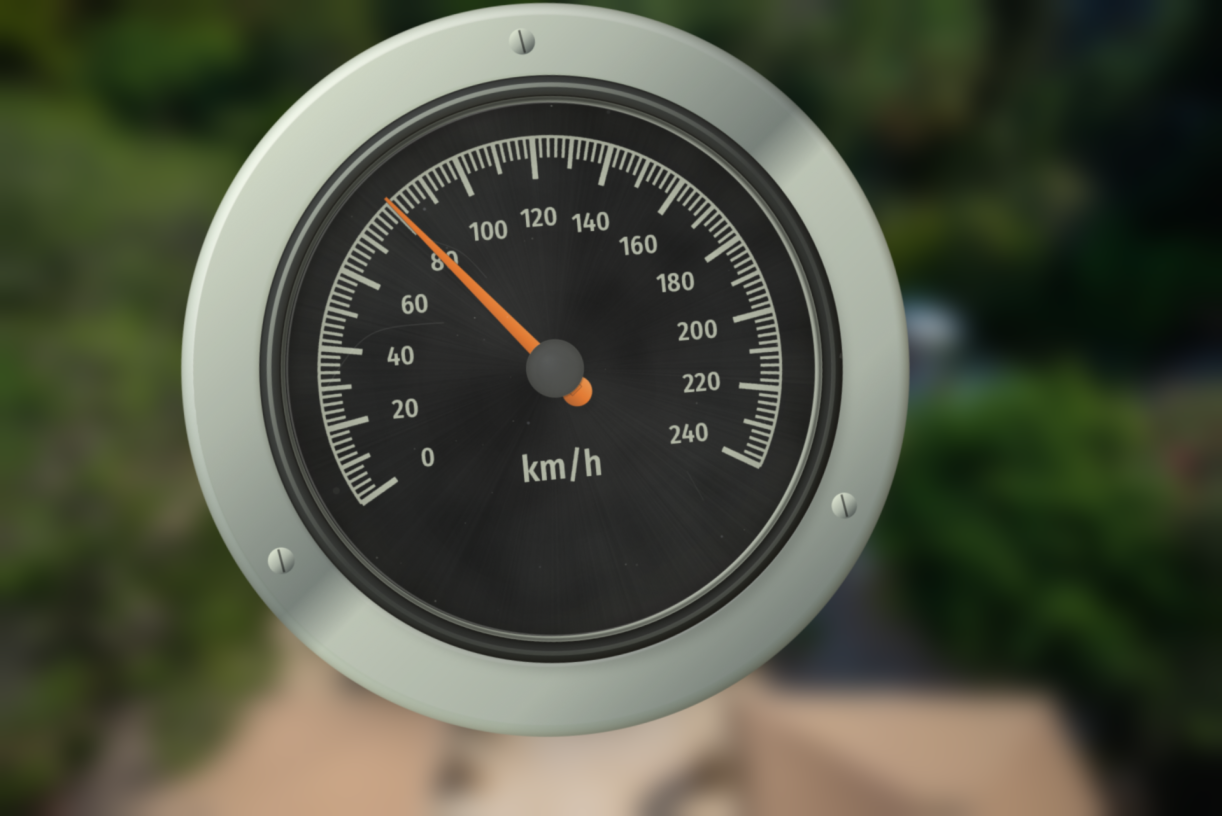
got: 80 km/h
